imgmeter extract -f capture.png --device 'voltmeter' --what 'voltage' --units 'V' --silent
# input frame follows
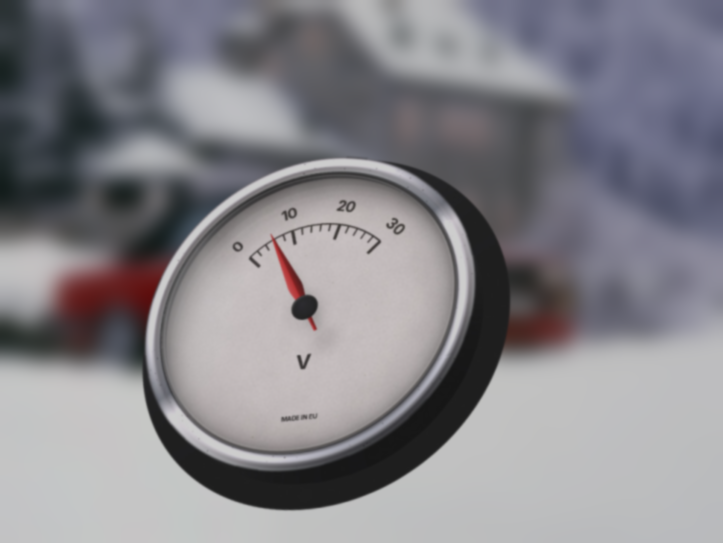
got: 6 V
